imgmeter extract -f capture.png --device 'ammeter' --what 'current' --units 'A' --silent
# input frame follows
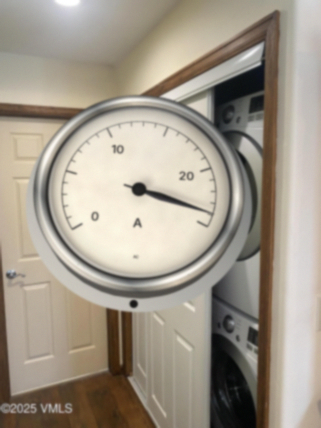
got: 24 A
